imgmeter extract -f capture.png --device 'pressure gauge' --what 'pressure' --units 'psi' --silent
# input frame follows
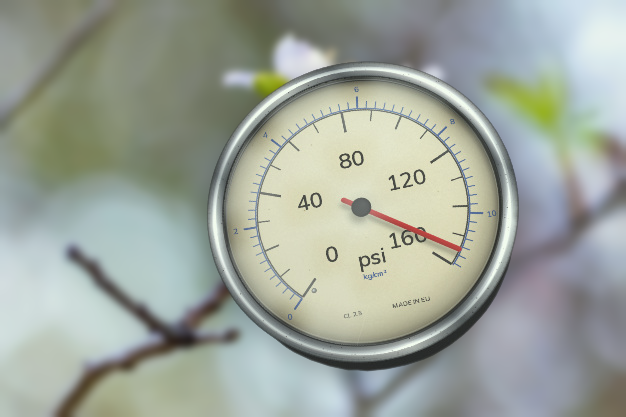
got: 155 psi
